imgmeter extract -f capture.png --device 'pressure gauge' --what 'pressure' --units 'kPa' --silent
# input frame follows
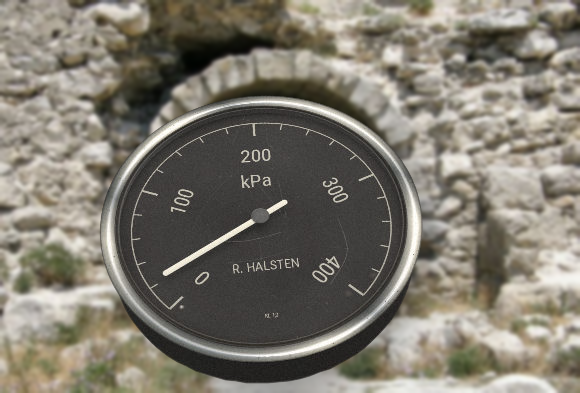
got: 20 kPa
